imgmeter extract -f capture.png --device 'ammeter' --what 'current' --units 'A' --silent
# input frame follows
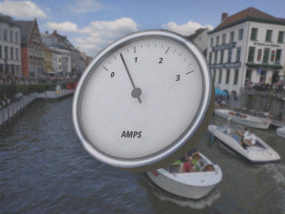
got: 0.6 A
